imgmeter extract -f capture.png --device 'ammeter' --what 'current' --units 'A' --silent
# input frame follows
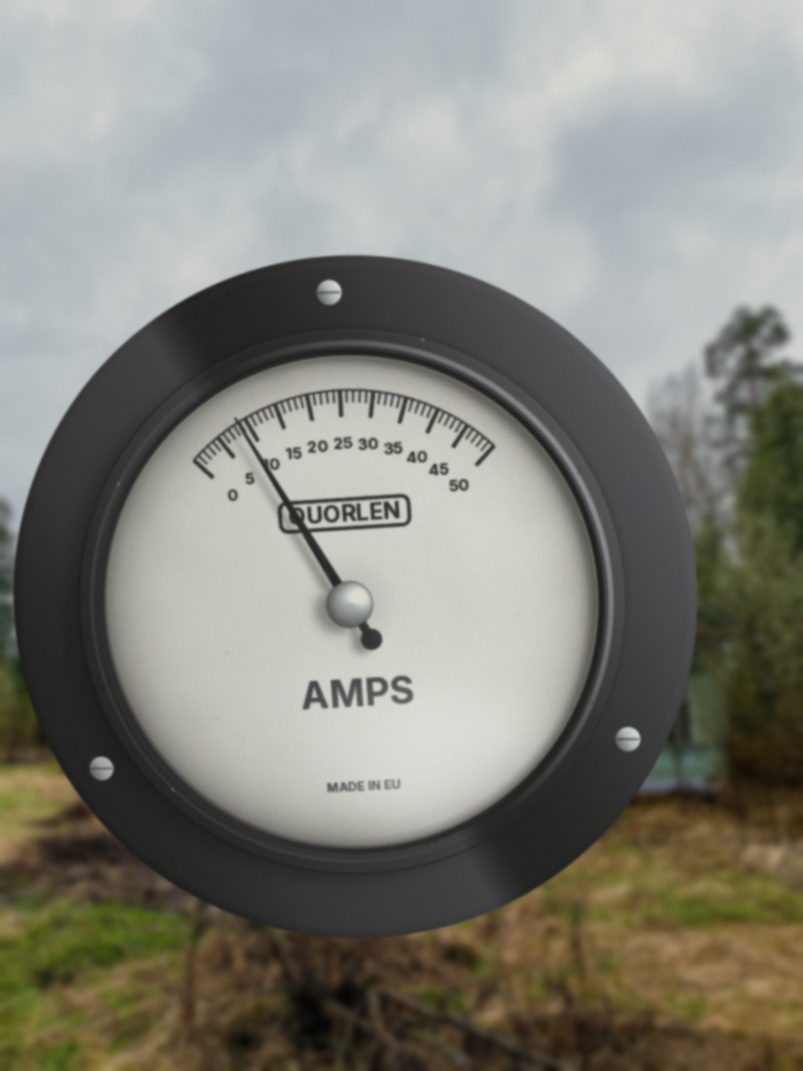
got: 9 A
